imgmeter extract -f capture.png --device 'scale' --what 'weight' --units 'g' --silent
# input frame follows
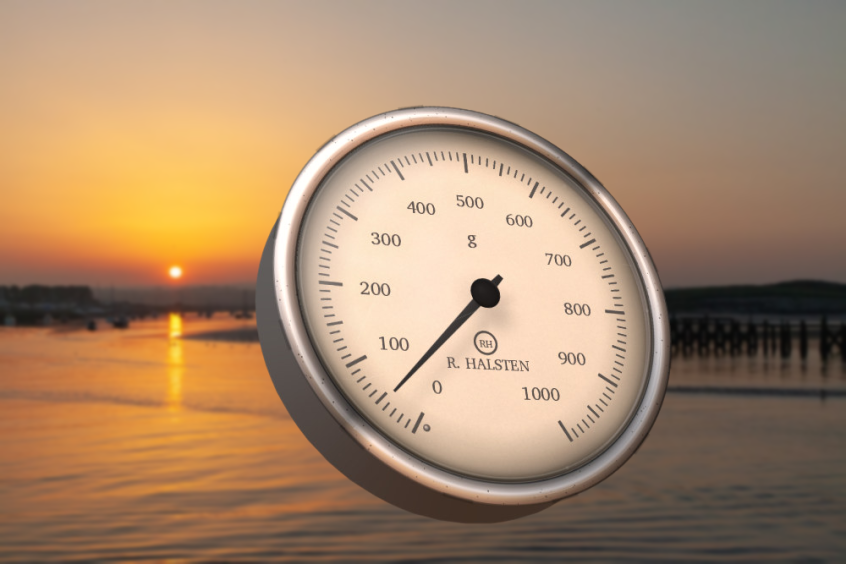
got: 45 g
